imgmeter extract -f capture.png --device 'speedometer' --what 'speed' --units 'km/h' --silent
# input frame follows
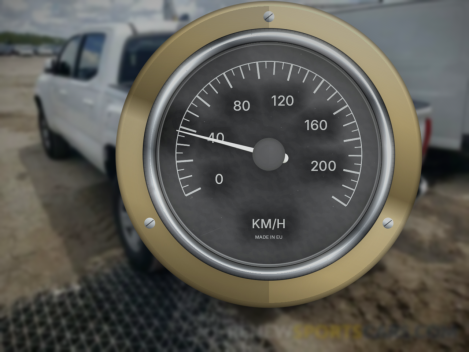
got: 37.5 km/h
